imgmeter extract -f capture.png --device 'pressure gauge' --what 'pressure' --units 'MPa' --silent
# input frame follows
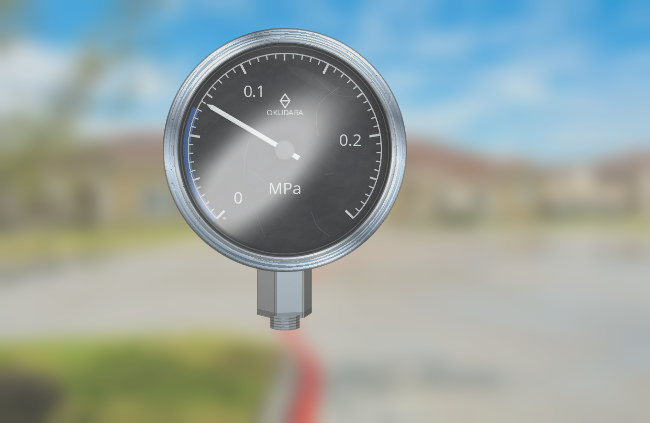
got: 0.07 MPa
